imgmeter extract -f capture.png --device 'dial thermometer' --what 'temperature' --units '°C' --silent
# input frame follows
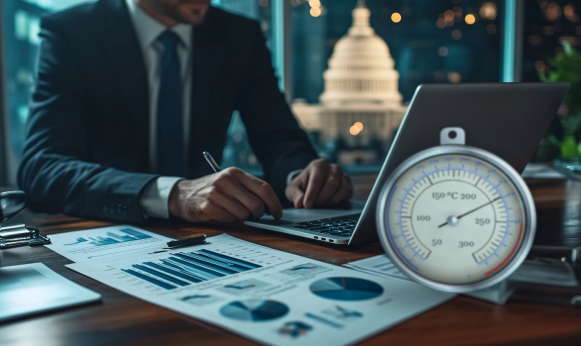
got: 225 °C
